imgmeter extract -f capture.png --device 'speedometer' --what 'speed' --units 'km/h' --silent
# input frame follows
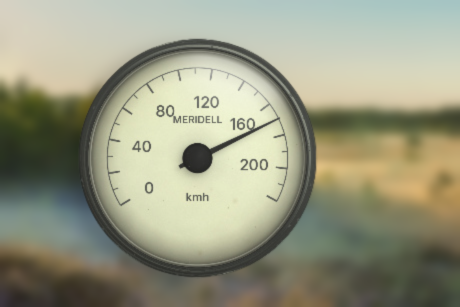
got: 170 km/h
